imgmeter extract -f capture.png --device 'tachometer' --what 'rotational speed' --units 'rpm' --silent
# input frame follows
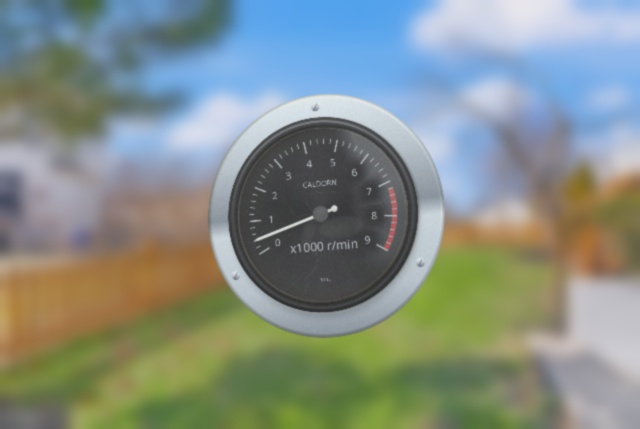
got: 400 rpm
